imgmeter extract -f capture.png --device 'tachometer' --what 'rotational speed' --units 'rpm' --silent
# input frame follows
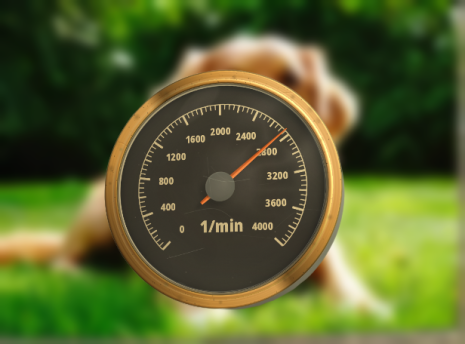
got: 2750 rpm
